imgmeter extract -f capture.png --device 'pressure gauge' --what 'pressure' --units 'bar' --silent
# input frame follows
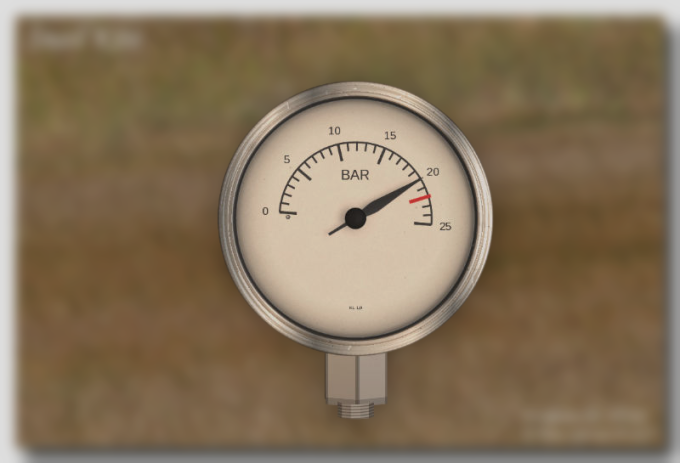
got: 20 bar
